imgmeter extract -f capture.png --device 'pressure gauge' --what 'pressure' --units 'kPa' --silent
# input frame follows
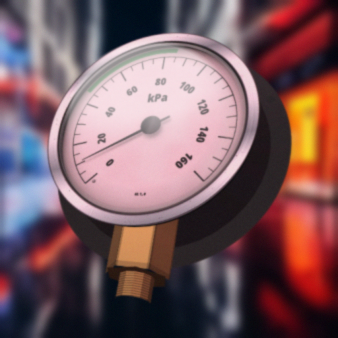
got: 10 kPa
